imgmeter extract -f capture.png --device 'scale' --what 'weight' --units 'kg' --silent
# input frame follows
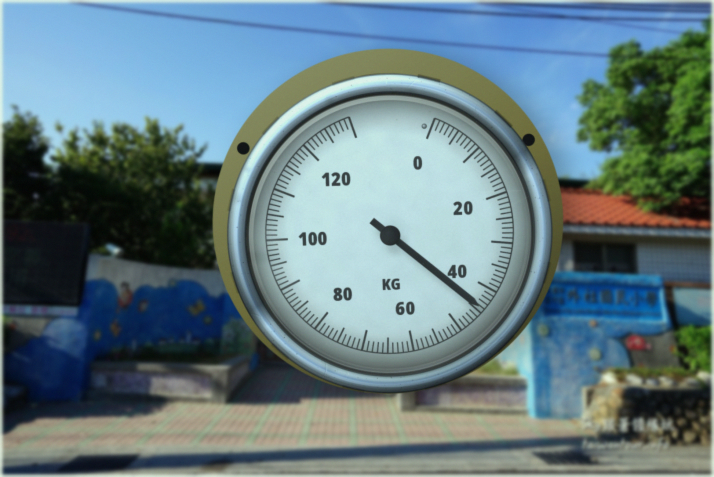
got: 44 kg
